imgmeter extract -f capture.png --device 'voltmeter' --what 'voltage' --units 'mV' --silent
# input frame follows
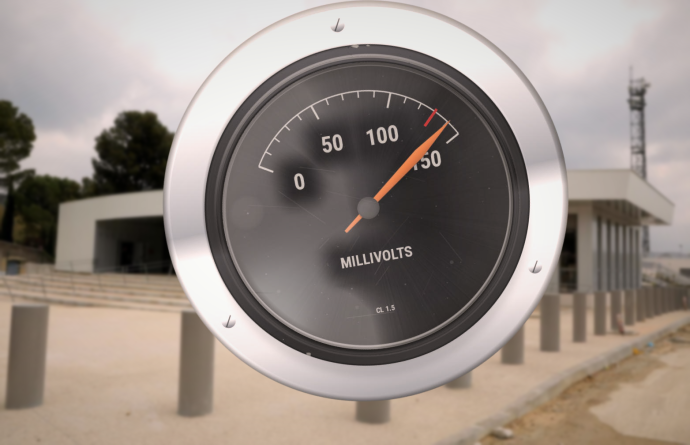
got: 140 mV
